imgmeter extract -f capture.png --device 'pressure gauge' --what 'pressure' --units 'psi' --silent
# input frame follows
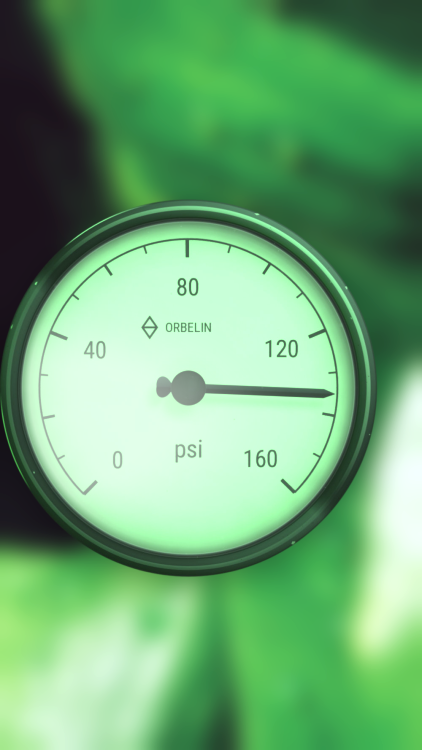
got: 135 psi
